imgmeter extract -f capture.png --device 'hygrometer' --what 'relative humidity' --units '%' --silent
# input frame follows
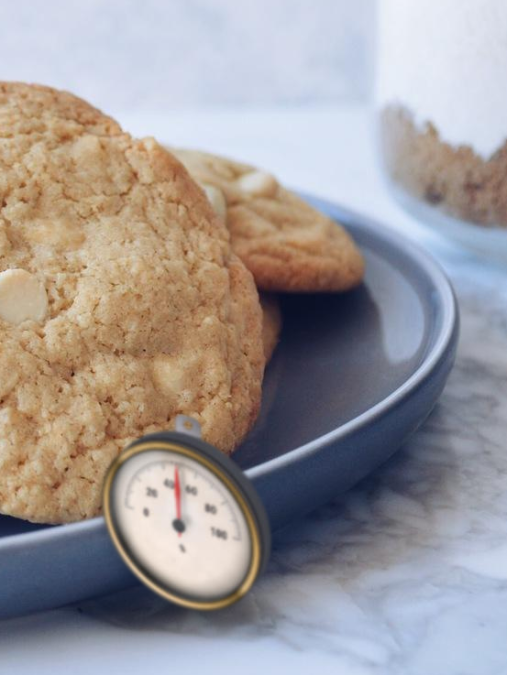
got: 50 %
